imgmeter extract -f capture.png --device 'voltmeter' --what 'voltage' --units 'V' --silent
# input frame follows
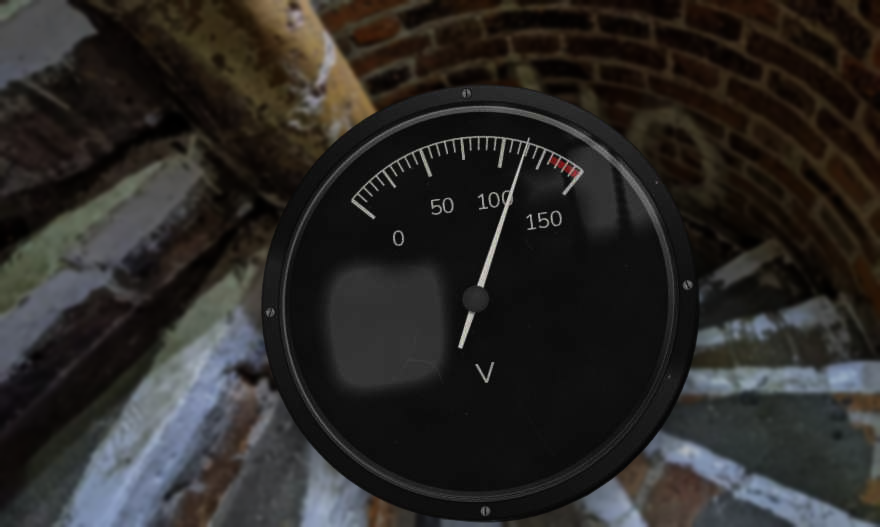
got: 115 V
